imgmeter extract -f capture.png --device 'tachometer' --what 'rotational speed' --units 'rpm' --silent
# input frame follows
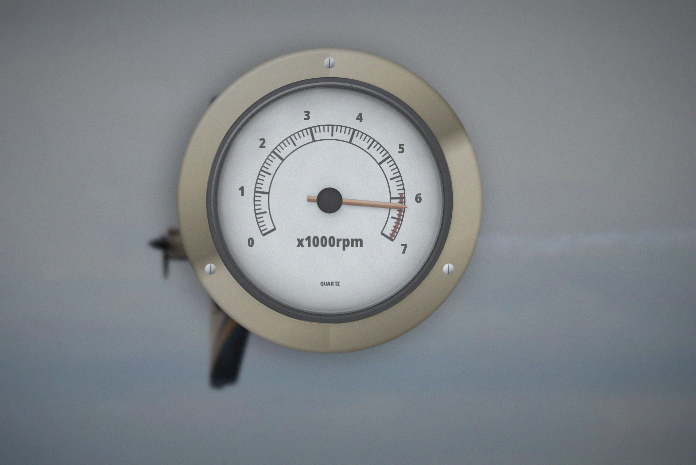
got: 6200 rpm
